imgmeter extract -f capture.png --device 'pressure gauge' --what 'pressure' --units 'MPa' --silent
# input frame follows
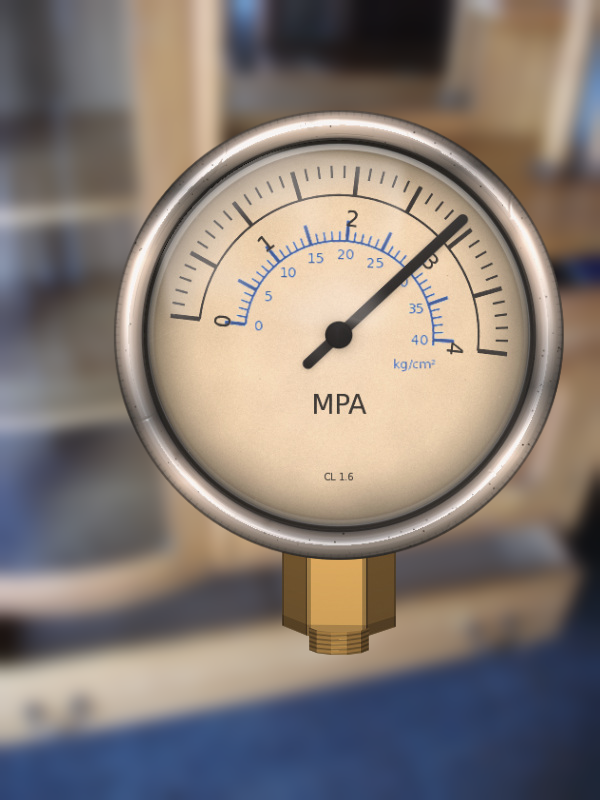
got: 2.9 MPa
